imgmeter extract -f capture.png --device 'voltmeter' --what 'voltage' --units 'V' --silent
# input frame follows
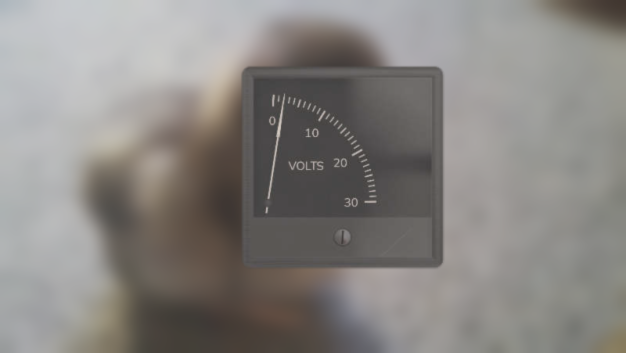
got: 2 V
